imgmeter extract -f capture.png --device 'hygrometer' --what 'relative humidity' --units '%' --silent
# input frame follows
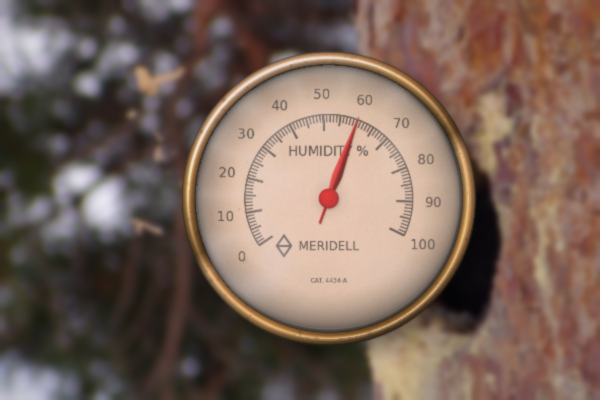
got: 60 %
